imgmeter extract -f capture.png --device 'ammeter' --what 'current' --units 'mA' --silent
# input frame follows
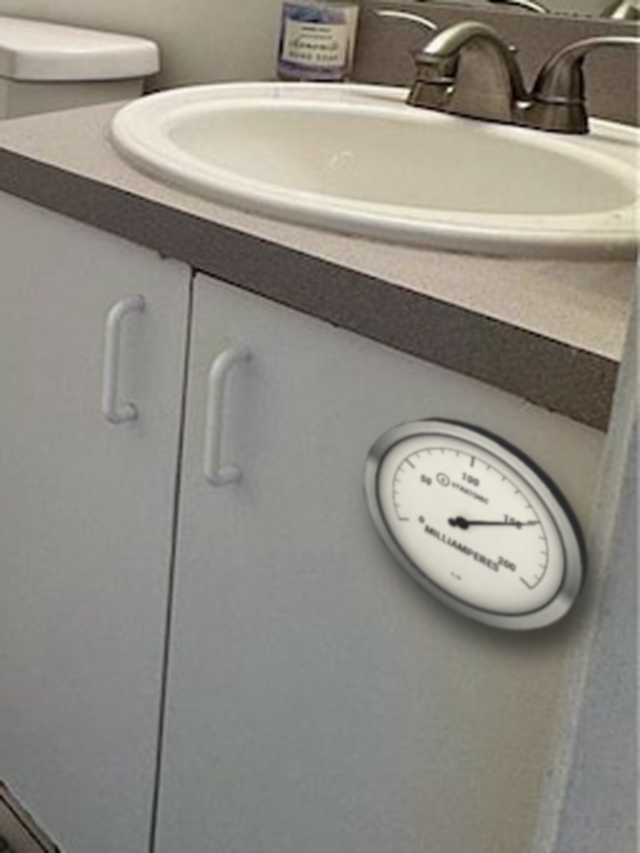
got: 150 mA
